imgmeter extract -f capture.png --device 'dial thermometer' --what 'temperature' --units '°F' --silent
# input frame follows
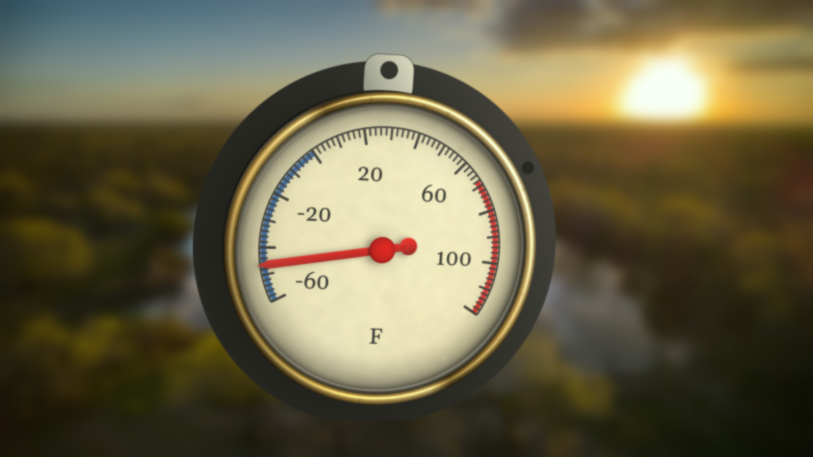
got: -46 °F
